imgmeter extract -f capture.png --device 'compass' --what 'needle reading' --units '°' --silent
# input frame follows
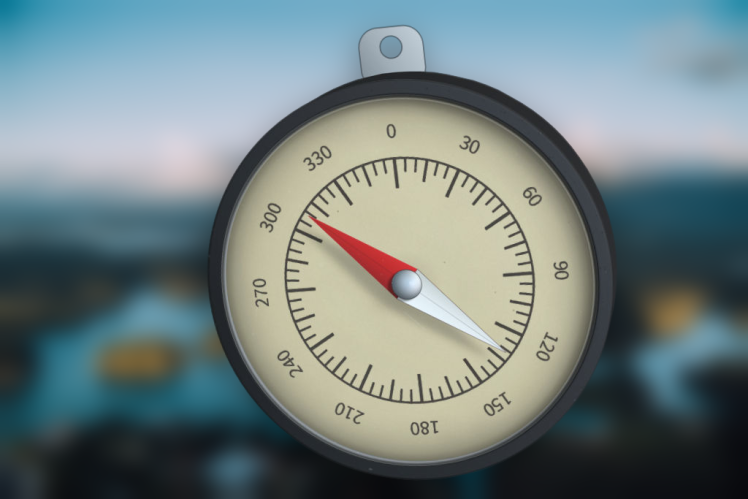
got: 310 °
